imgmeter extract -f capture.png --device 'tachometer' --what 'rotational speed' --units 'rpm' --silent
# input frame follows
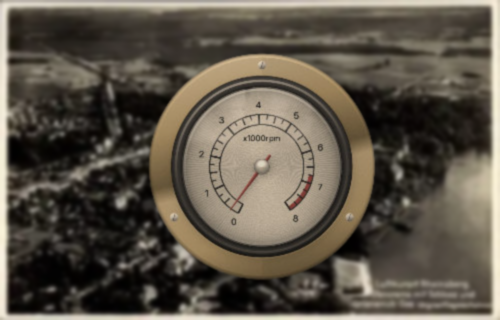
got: 250 rpm
